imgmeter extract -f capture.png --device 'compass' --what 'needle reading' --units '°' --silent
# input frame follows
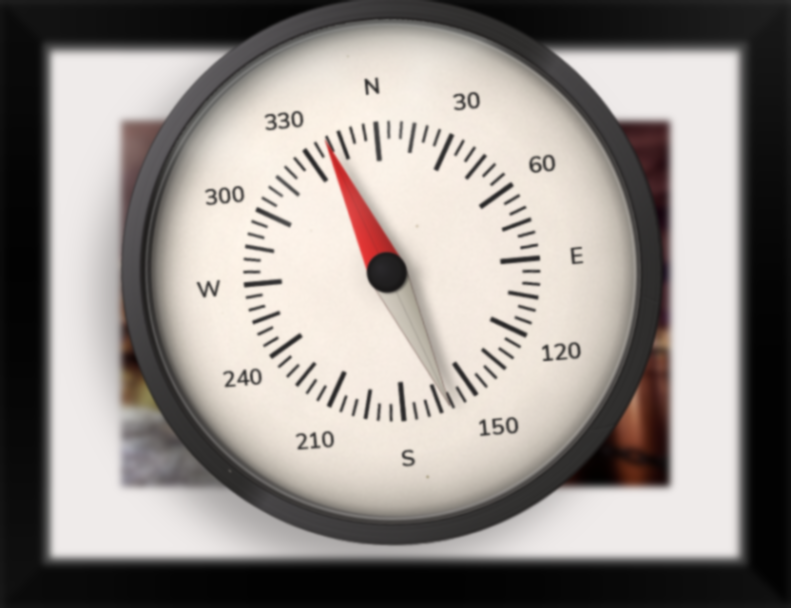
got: 340 °
